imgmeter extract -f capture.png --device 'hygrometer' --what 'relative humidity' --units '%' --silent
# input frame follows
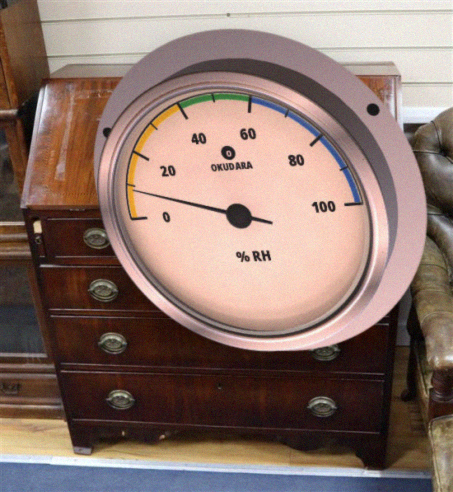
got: 10 %
